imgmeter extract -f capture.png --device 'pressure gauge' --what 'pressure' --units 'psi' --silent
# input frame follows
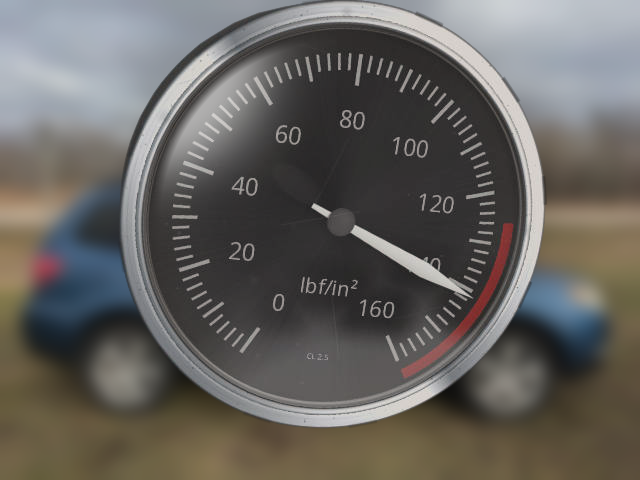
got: 141 psi
